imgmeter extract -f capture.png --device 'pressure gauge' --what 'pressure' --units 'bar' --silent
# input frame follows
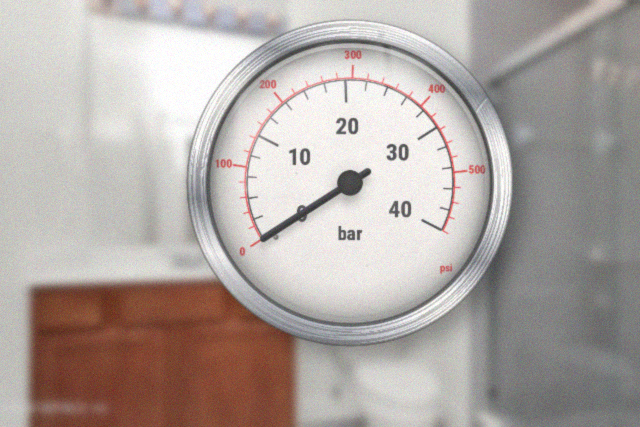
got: 0 bar
